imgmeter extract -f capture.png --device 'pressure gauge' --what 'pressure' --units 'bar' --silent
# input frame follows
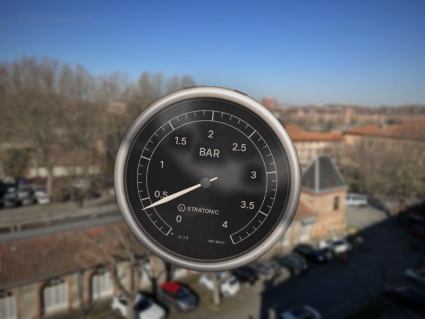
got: 0.4 bar
